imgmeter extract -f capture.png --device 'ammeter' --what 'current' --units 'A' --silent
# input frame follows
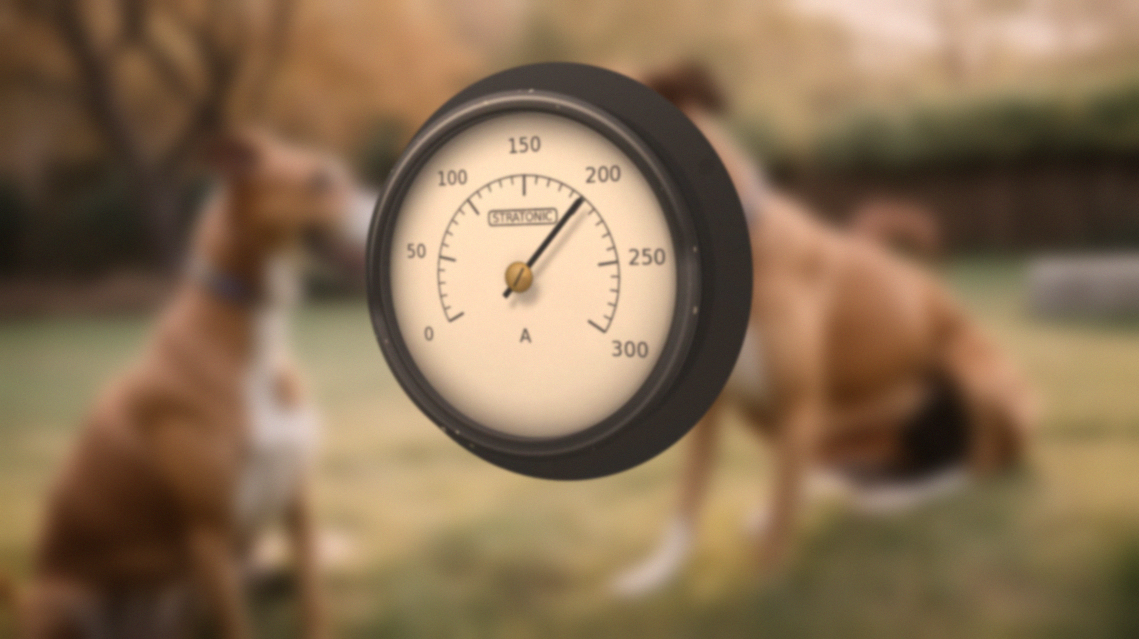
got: 200 A
